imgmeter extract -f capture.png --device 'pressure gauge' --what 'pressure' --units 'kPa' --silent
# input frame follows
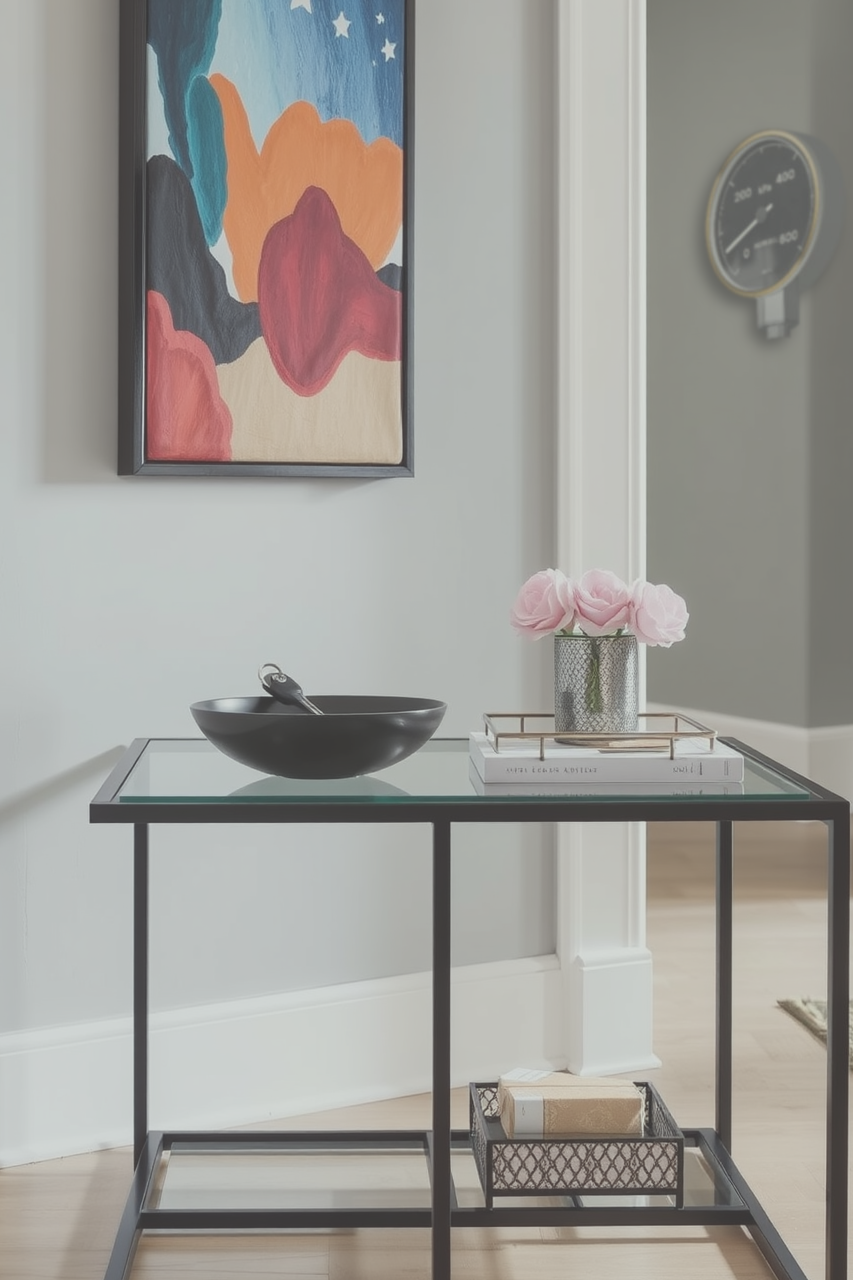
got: 50 kPa
